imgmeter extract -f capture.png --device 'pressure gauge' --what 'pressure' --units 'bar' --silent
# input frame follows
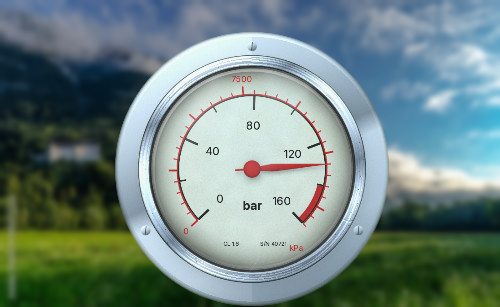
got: 130 bar
